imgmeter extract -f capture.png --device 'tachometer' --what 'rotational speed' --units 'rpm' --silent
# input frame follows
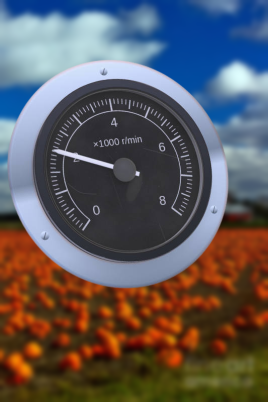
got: 2000 rpm
